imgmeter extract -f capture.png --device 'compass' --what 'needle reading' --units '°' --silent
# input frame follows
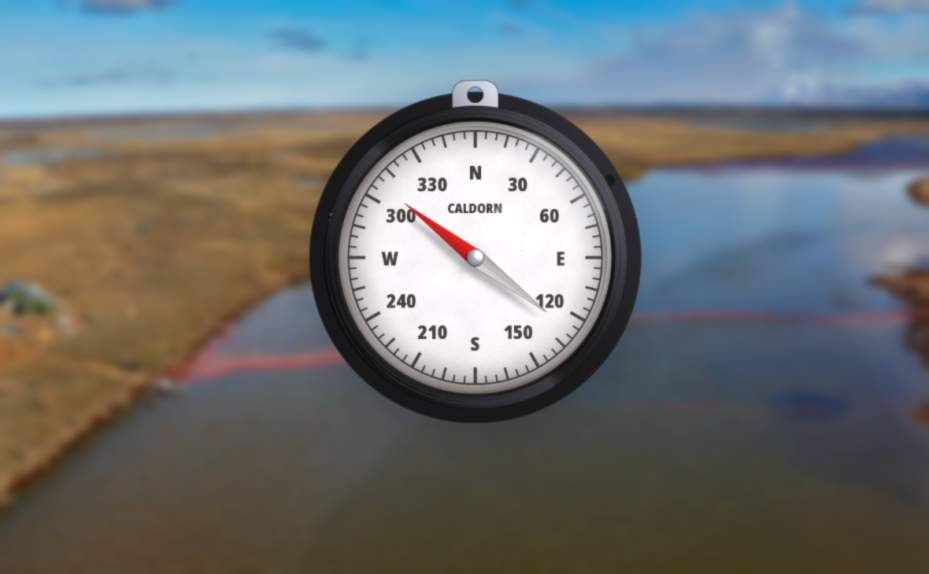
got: 307.5 °
